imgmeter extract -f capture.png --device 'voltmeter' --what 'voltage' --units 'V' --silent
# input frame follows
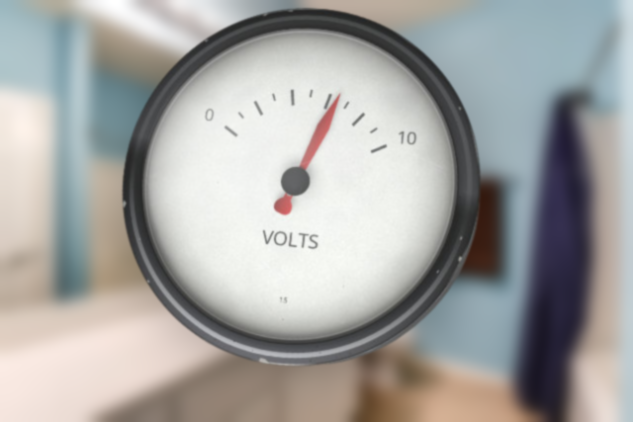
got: 6.5 V
